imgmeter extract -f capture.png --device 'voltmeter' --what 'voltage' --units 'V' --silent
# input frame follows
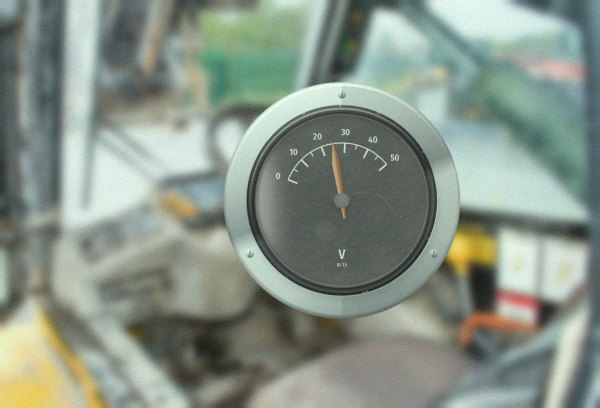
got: 25 V
